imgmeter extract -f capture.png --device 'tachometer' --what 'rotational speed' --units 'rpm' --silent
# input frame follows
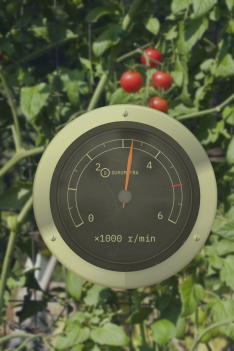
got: 3250 rpm
